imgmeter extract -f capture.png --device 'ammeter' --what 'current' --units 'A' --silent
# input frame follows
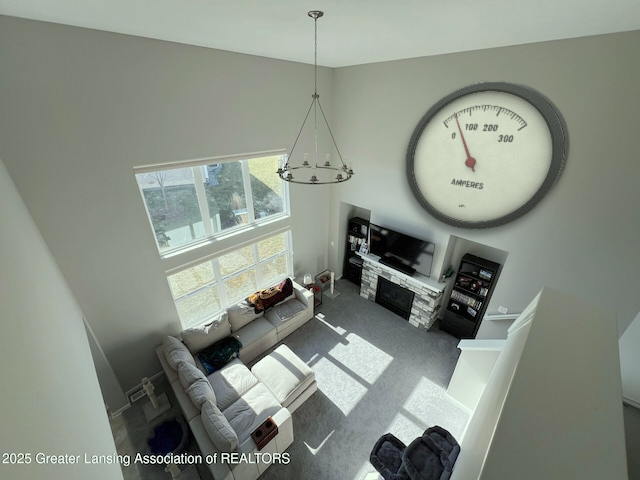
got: 50 A
